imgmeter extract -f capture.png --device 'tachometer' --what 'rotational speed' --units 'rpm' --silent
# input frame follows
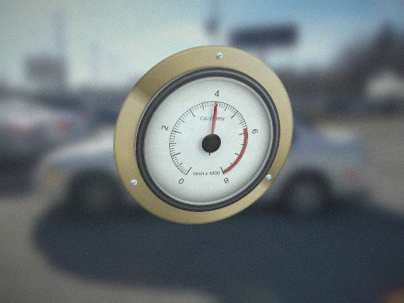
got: 4000 rpm
